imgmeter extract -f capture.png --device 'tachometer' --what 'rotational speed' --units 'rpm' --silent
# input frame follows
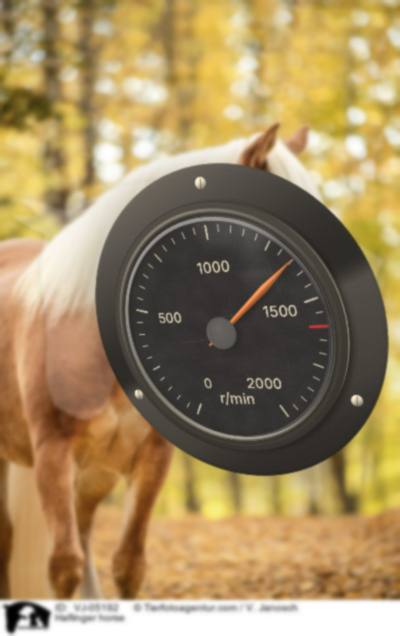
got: 1350 rpm
